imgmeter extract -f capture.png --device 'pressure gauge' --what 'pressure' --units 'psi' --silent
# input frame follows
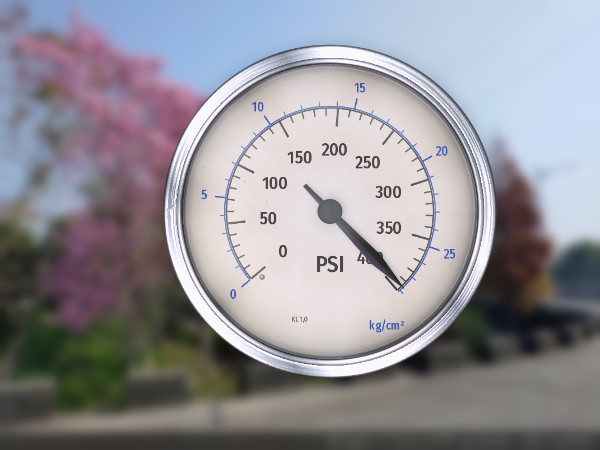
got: 395 psi
